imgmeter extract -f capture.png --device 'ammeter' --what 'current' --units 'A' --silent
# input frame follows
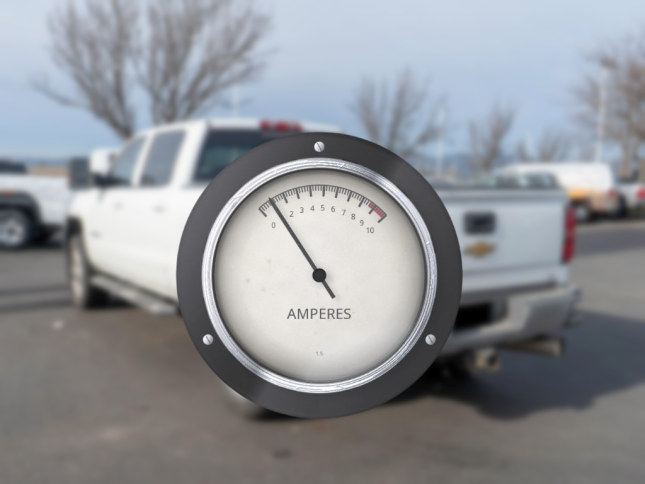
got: 1 A
